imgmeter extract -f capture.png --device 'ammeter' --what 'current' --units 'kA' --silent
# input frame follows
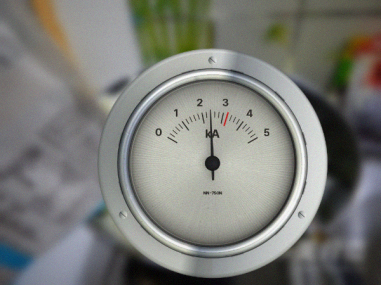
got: 2.4 kA
